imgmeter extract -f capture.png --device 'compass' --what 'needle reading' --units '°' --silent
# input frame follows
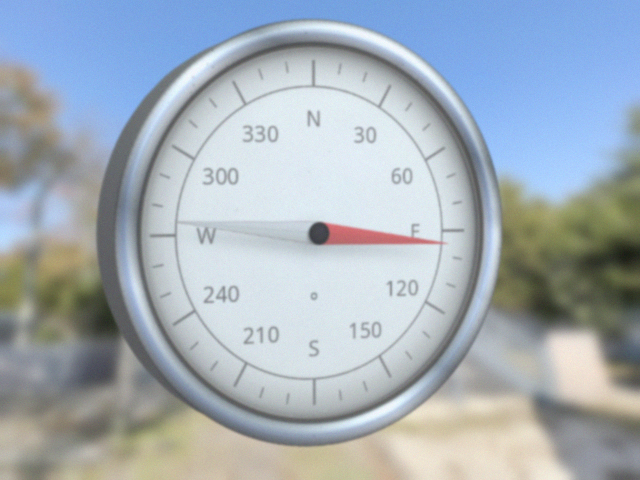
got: 95 °
